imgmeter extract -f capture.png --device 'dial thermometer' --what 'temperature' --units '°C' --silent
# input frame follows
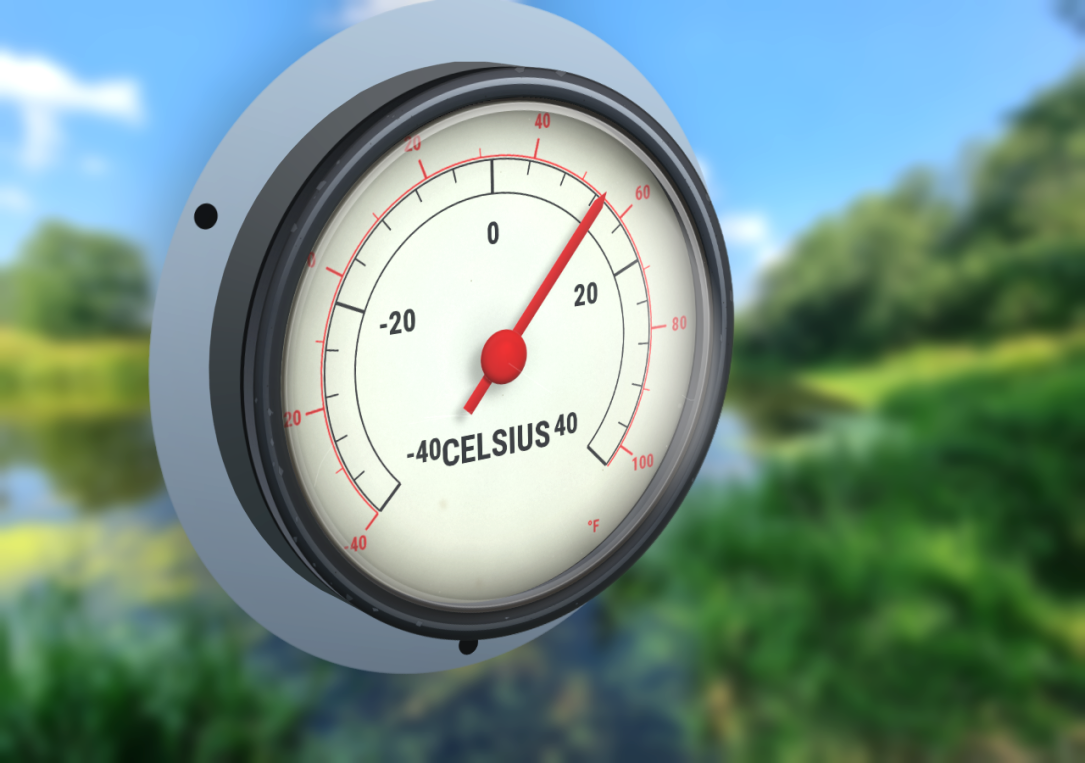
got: 12 °C
